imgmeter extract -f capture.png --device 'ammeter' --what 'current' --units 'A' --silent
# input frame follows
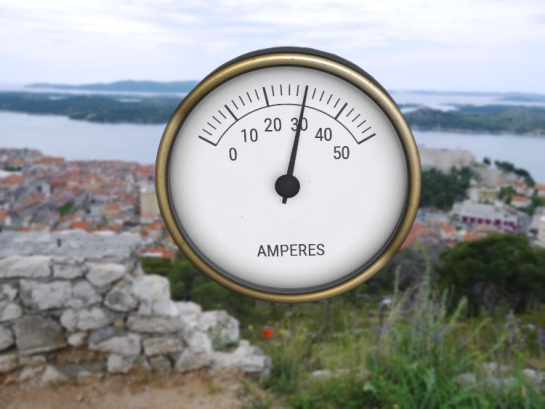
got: 30 A
